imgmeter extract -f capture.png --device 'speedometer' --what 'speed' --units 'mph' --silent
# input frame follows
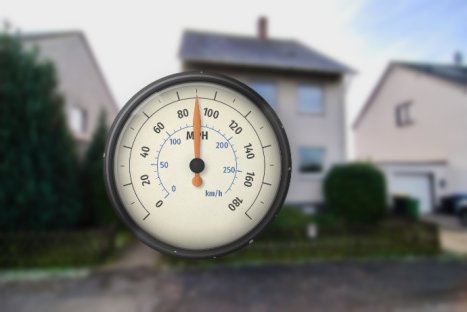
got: 90 mph
